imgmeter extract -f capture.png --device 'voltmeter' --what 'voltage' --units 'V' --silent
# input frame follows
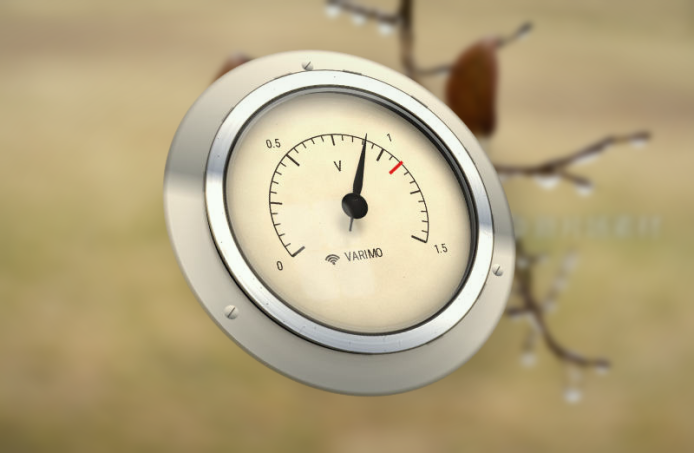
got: 0.9 V
